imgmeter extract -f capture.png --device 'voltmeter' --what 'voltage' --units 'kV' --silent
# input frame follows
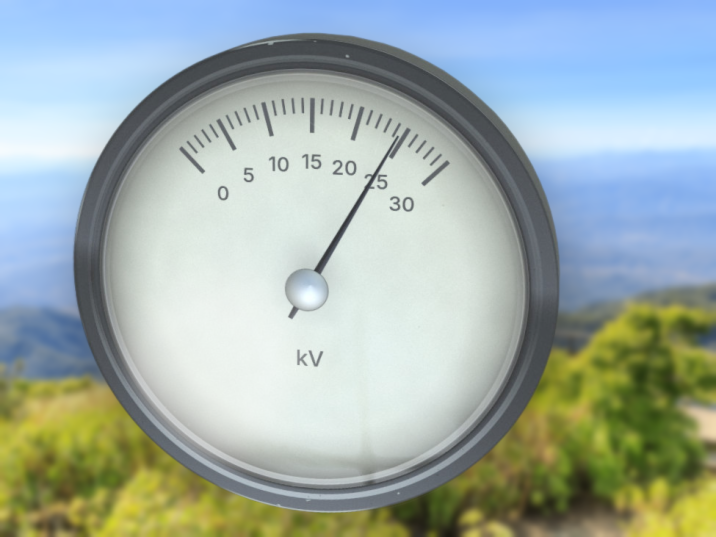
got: 24.5 kV
